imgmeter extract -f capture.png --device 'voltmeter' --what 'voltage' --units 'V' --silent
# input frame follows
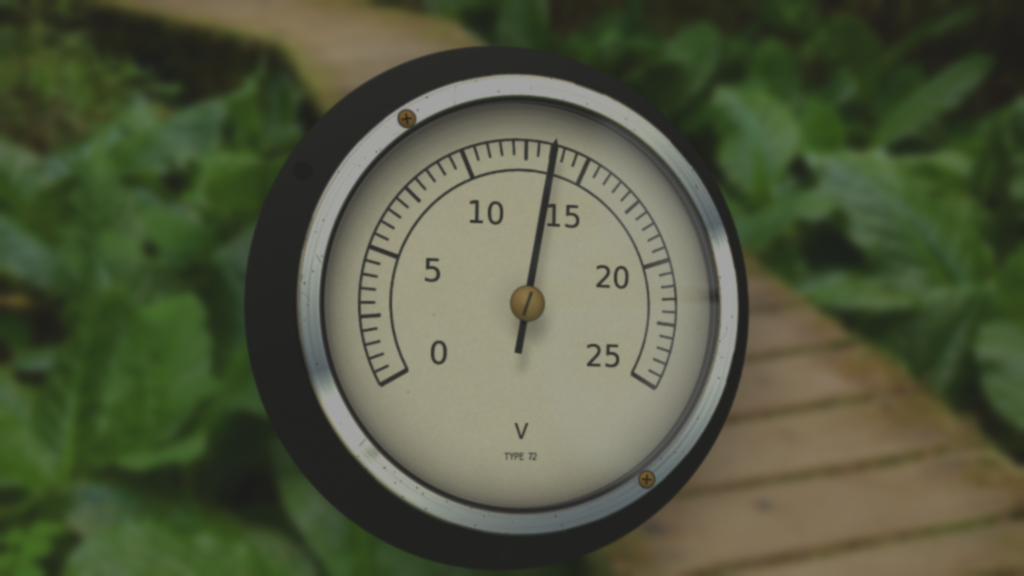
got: 13.5 V
